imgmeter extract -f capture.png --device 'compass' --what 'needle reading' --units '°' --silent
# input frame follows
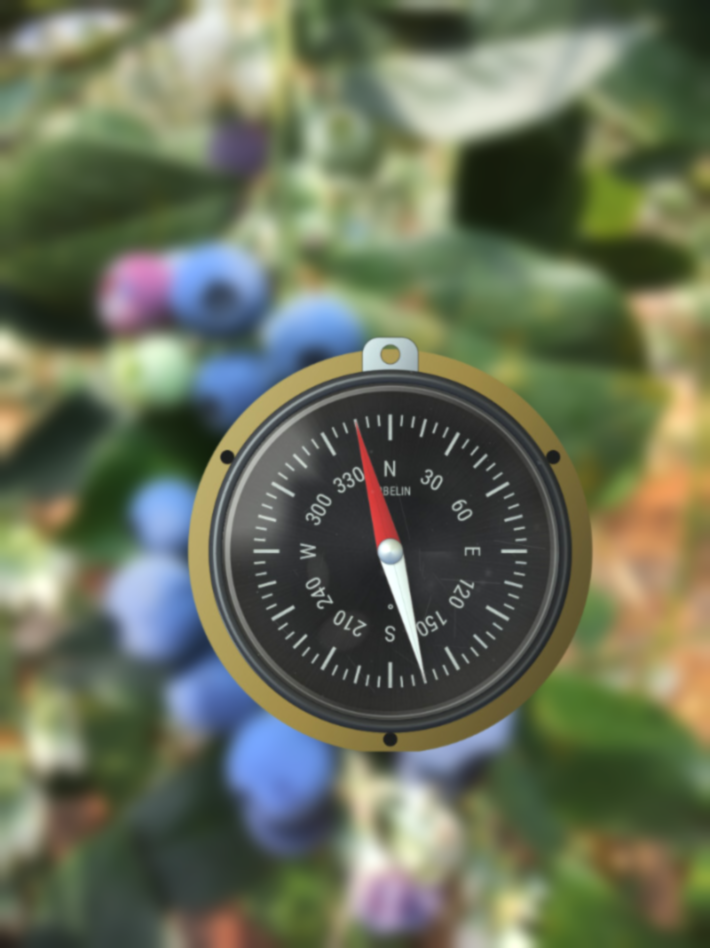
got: 345 °
